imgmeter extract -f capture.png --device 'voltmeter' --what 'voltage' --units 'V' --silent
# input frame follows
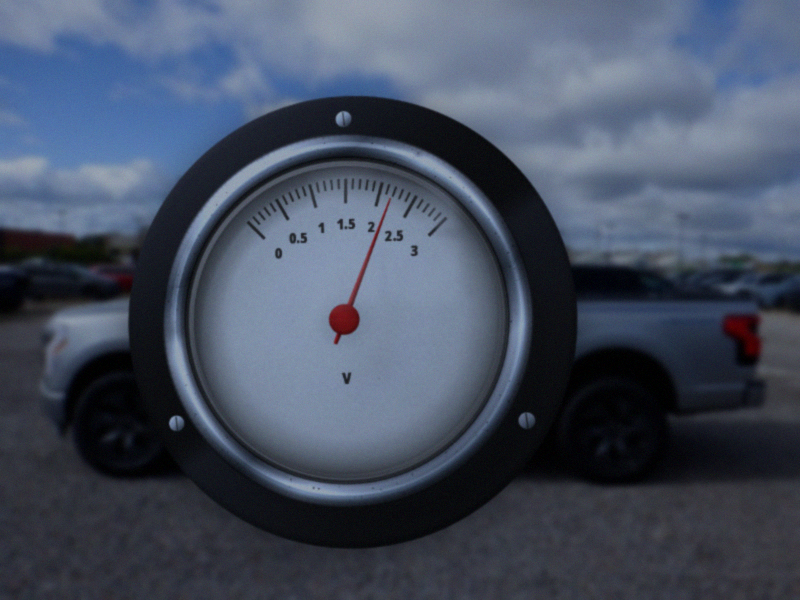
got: 2.2 V
